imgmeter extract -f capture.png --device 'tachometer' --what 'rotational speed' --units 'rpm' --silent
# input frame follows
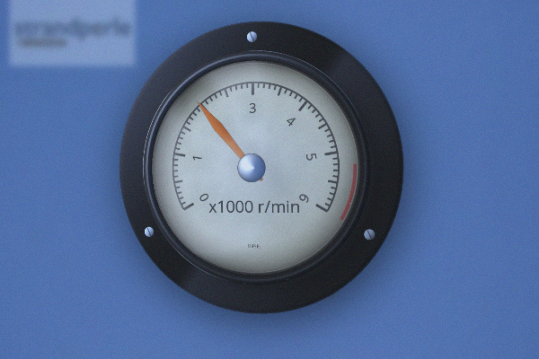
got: 2000 rpm
